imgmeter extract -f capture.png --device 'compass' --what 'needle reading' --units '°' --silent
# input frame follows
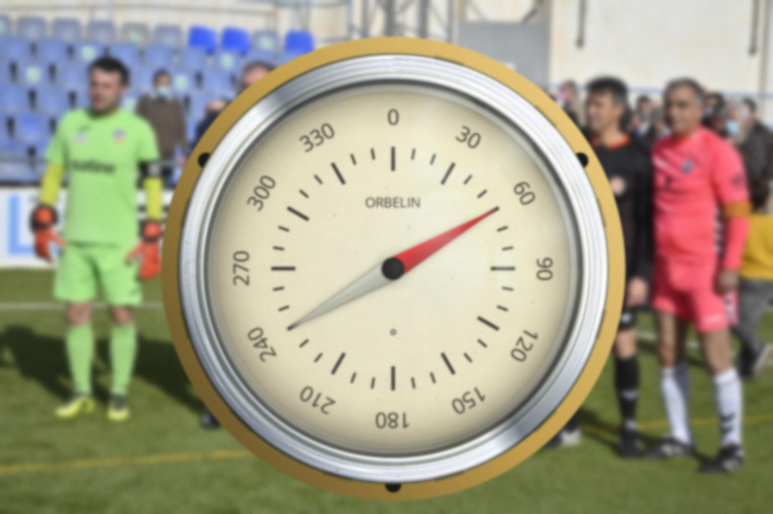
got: 60 °
